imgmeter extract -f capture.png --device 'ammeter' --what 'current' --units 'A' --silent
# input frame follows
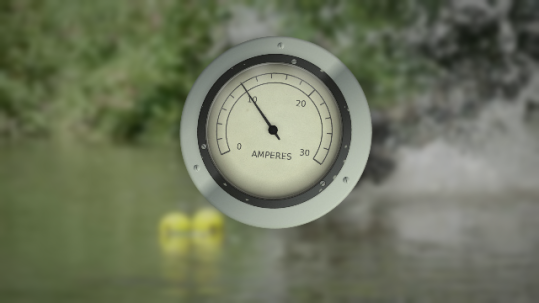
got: 10 A
